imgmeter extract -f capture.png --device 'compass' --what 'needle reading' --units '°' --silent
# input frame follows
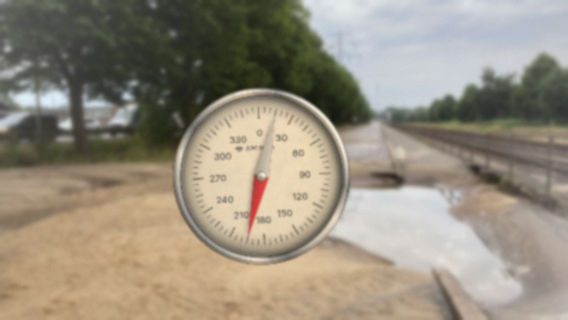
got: 195 °
